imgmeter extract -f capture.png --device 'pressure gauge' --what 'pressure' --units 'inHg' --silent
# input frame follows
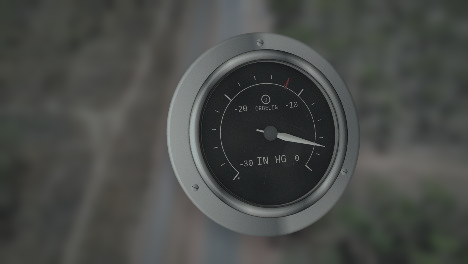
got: -3 inHg
